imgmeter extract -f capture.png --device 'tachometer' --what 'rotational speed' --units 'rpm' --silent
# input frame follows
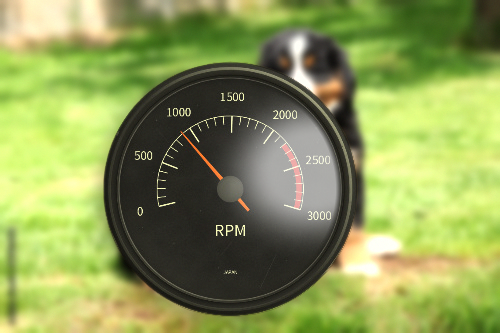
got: 900 rpm
